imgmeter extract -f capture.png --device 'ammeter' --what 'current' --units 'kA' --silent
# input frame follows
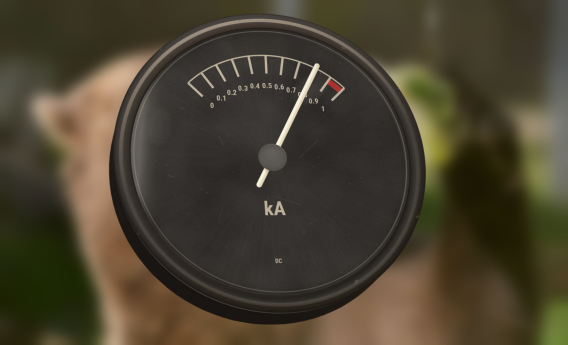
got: 0.8 kA
